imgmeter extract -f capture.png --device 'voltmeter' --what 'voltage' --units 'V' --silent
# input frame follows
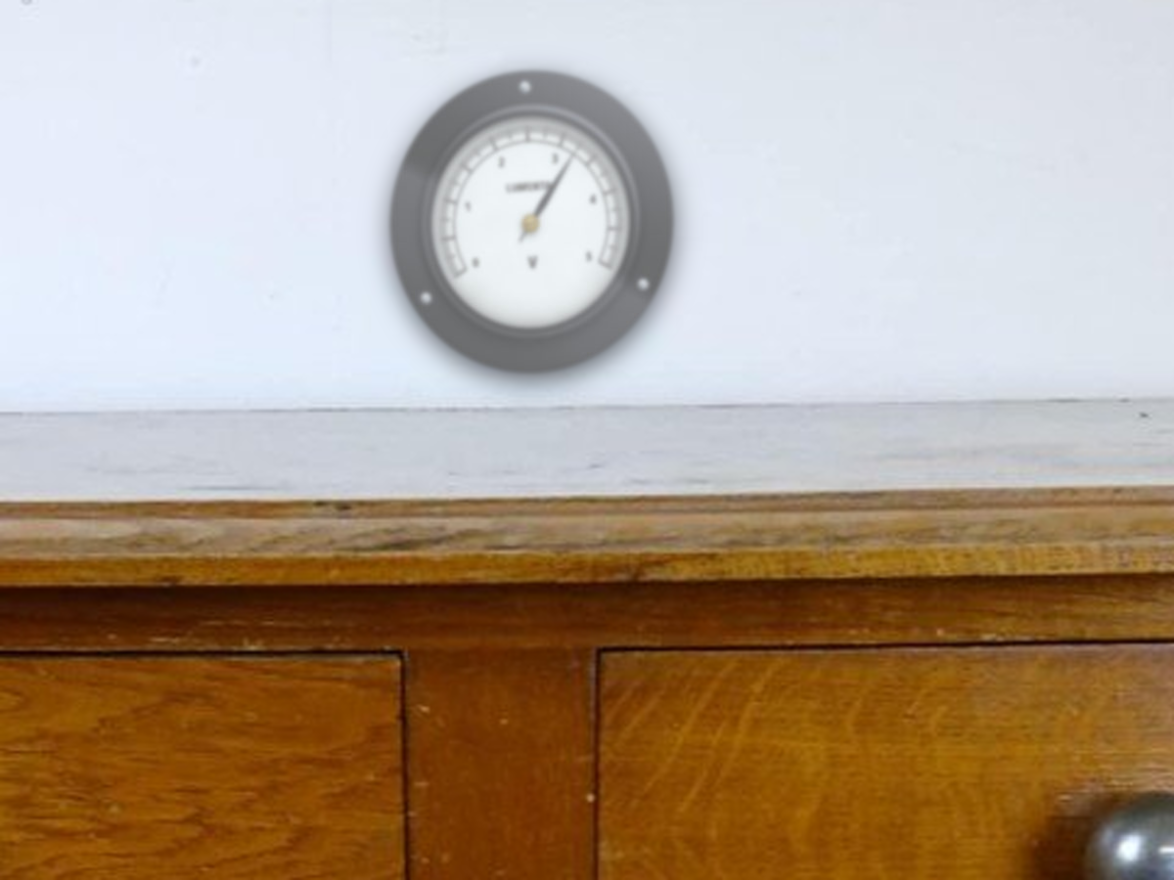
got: 3.25 V
